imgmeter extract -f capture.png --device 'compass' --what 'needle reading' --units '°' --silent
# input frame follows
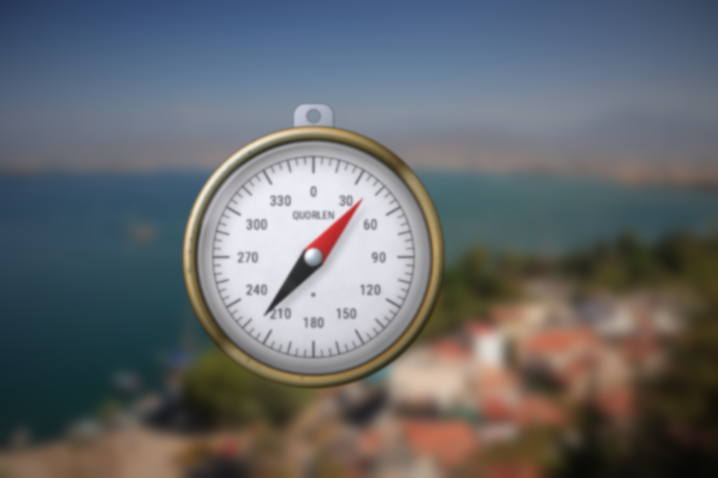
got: 40 °
